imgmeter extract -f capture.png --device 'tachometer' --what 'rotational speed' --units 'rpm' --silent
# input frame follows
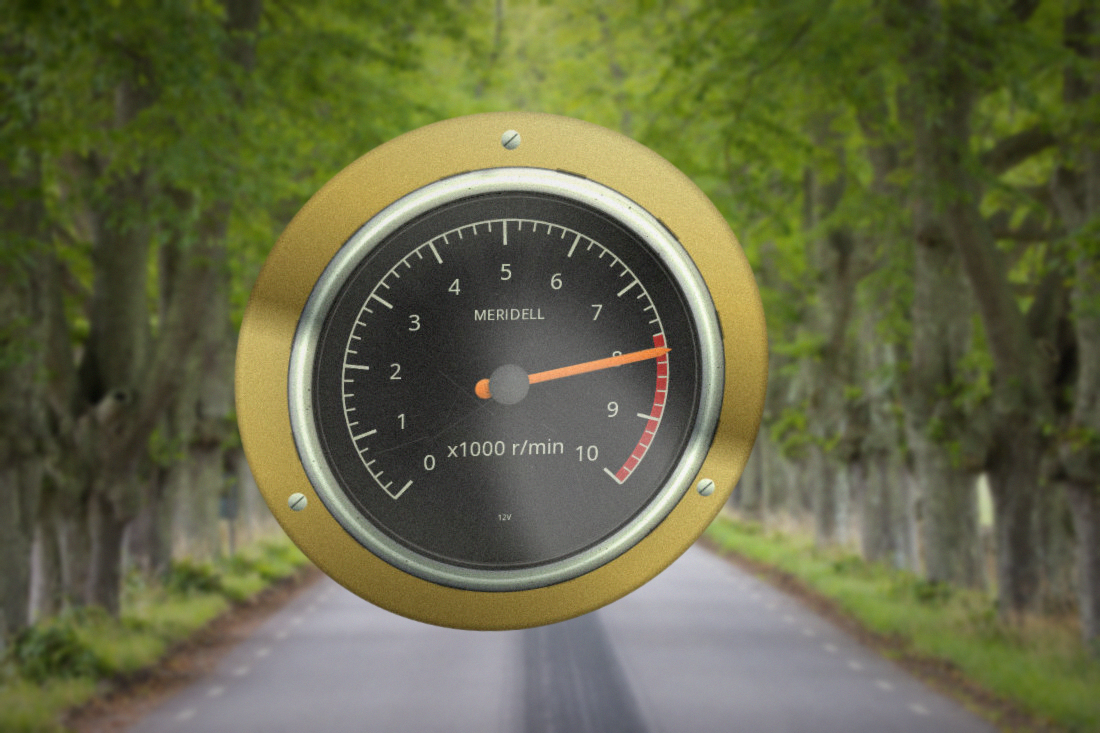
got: 8000 rpm
